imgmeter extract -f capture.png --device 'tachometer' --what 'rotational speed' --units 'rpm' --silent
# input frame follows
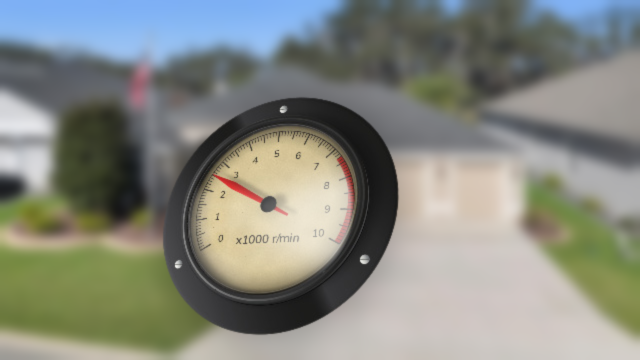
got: 2500 rpm
